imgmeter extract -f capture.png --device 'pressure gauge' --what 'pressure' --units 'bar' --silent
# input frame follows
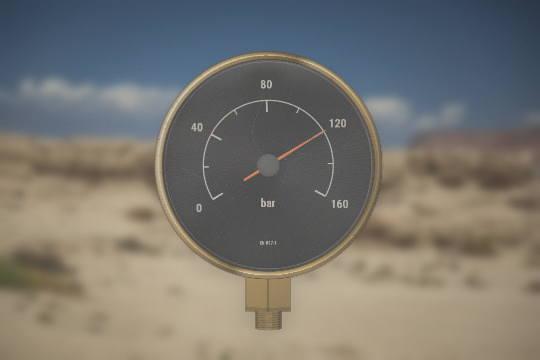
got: 120 bar
